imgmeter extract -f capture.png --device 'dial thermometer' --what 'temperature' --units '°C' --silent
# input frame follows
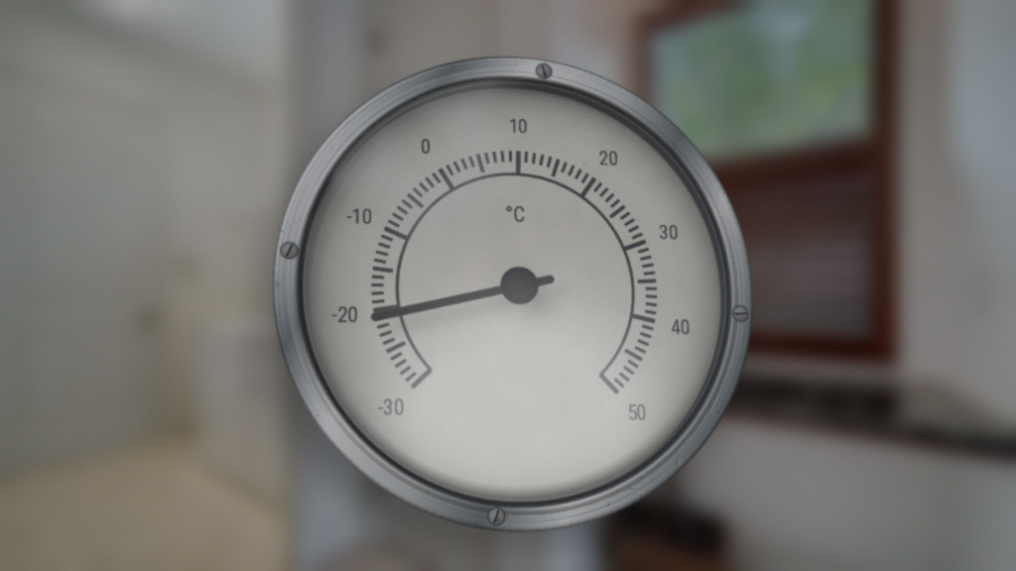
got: -21 °C
